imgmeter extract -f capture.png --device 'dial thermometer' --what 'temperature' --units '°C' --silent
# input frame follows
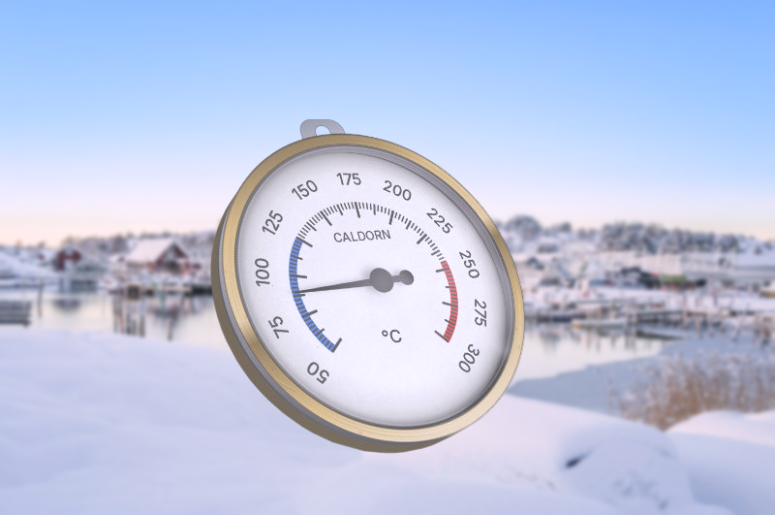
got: 87.5 °C
